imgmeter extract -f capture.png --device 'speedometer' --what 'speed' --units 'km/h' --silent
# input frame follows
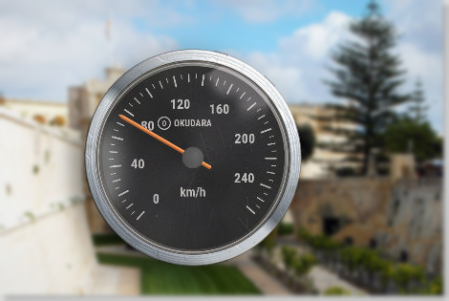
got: 75 km/h
